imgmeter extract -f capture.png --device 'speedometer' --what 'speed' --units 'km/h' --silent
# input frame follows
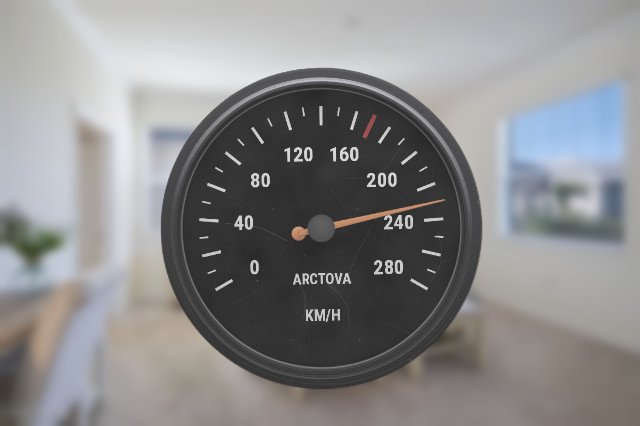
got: 230 km/h
